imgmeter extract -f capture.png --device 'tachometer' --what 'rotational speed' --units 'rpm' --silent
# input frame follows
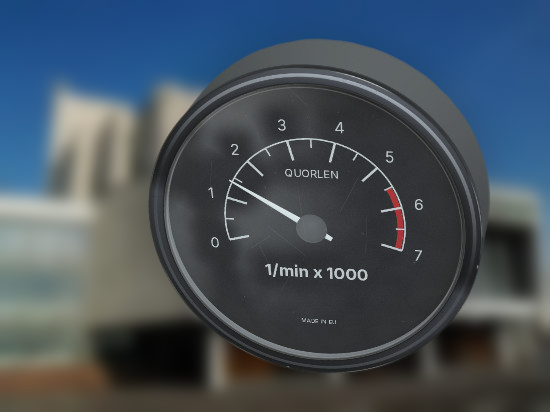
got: 1500 rpm
